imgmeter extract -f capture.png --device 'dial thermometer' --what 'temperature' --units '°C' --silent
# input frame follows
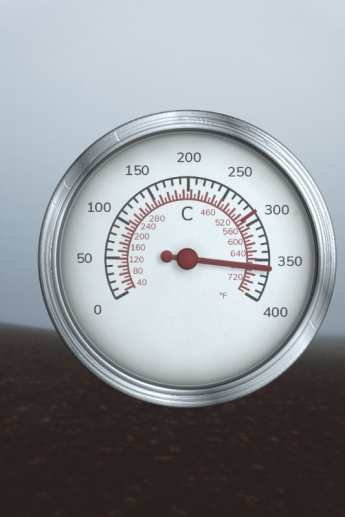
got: 360 °C
